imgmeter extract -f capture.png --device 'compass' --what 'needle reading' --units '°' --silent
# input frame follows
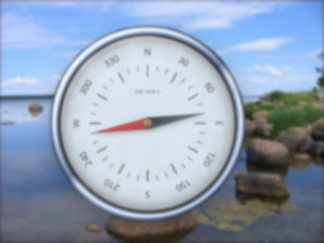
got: 260 °
